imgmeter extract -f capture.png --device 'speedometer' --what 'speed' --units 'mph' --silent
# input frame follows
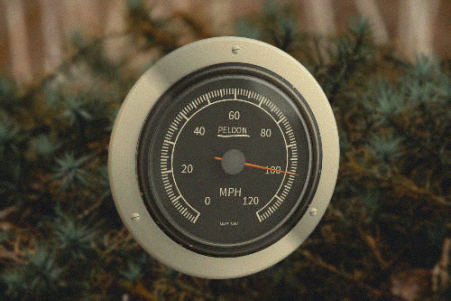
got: 100 mph
